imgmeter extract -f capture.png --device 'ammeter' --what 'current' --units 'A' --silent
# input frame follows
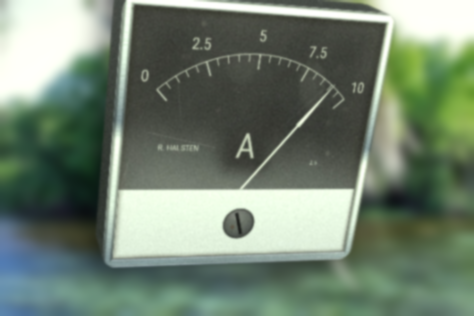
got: 9 A
